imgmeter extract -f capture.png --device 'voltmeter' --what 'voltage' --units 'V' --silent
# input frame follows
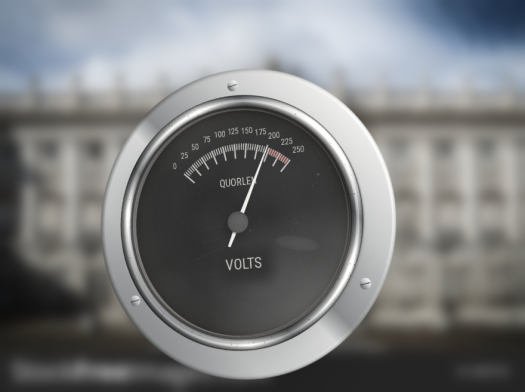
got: 200 V
